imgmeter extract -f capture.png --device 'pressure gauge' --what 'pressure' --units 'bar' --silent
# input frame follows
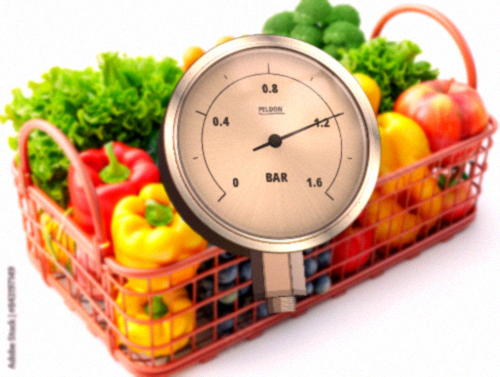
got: 1.2 bar
